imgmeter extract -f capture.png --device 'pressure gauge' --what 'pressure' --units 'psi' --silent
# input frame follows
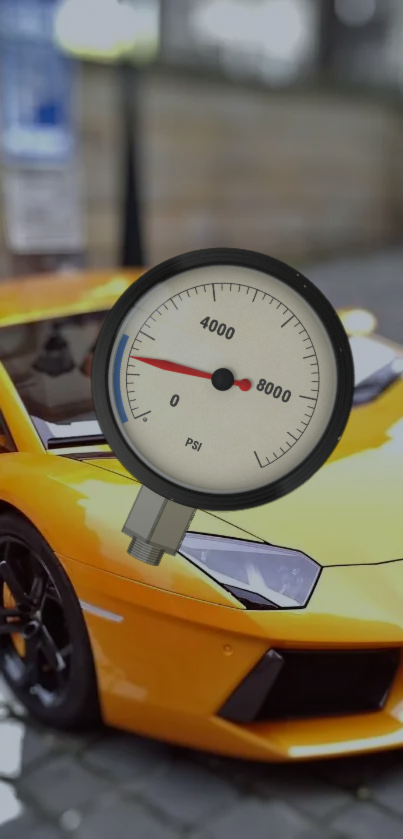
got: 1400 psi
